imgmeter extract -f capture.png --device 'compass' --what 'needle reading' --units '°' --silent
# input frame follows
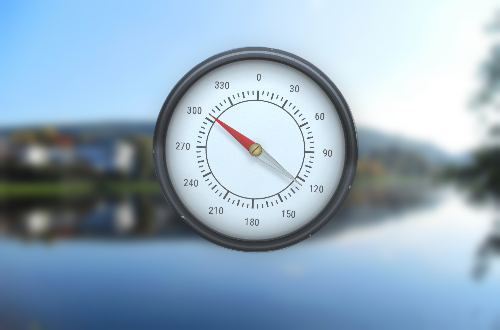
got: 305 °
